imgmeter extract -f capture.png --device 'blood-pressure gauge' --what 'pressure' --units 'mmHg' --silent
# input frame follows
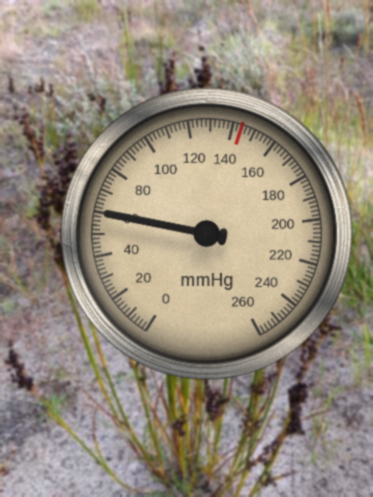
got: 60 mmHg
